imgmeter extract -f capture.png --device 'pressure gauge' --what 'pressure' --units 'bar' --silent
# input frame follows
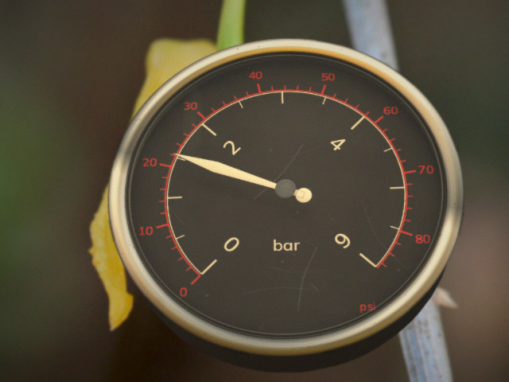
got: 1.5 bar
